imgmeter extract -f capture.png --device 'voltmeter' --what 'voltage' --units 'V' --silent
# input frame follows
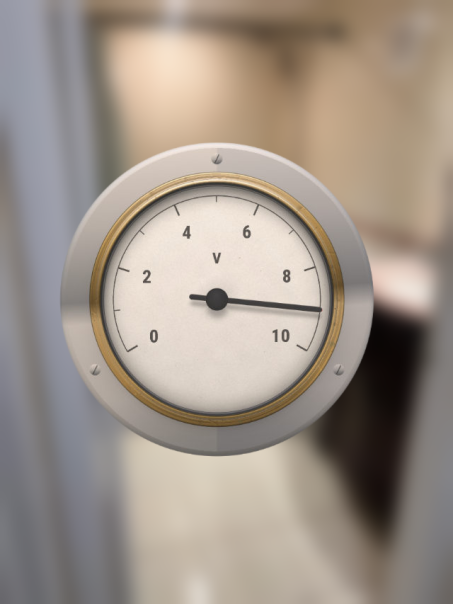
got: 9 V
